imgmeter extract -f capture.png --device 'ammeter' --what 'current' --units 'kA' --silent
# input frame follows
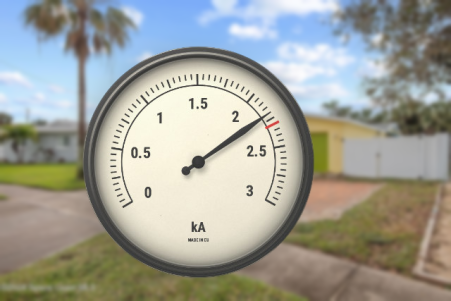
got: 2.2 kA
